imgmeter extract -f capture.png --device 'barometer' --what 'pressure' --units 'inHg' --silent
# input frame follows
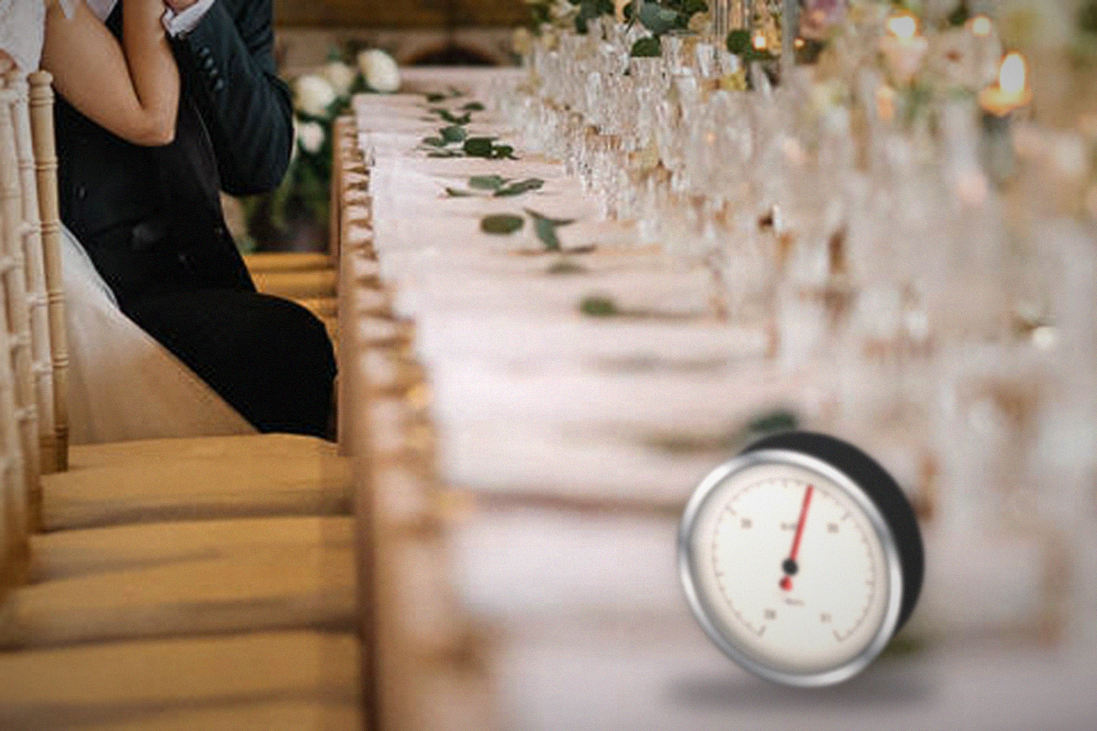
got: 29.7 inHg
